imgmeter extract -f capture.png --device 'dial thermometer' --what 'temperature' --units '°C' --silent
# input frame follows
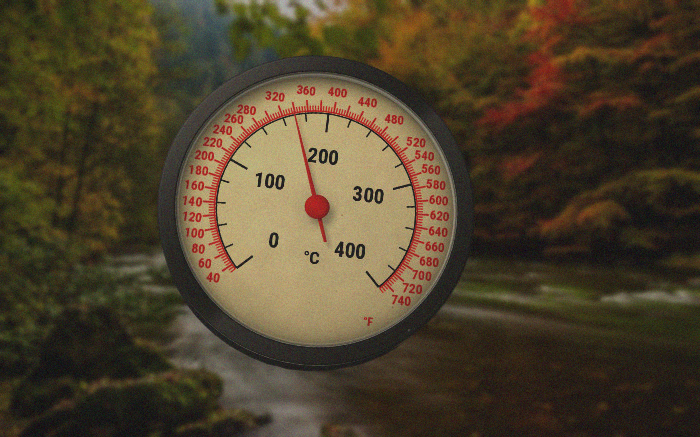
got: 170 °C
